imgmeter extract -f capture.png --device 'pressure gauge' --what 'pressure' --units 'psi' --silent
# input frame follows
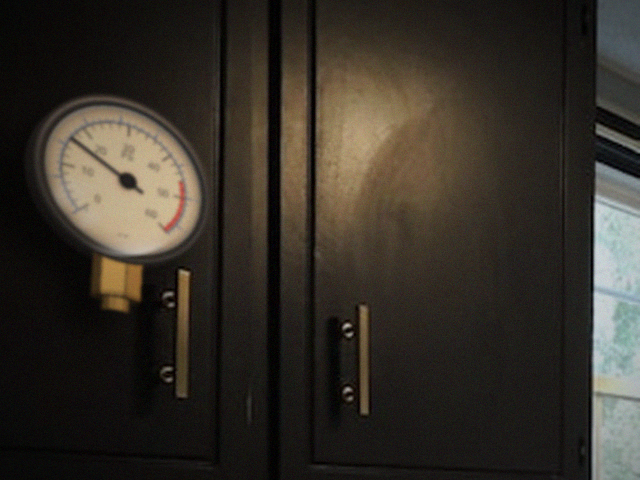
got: 16 psi
